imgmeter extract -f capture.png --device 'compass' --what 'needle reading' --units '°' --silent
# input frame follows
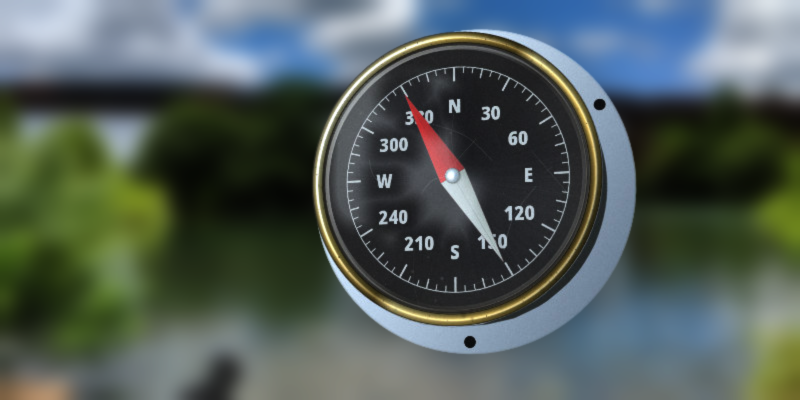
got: 330 °
